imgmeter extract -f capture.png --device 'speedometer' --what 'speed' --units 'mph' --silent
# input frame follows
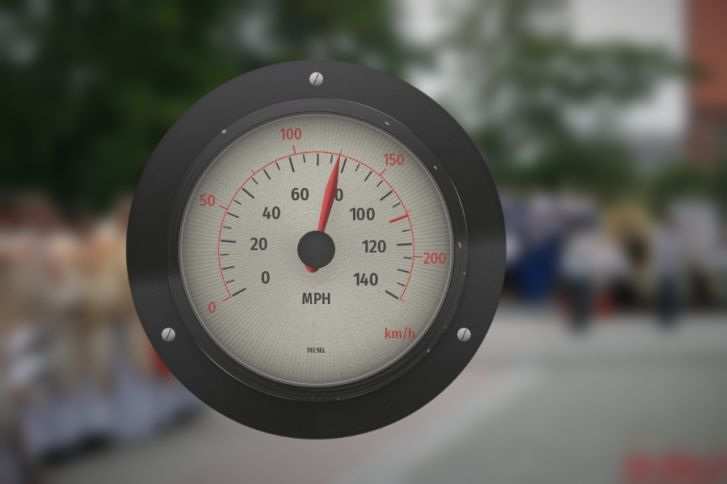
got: 77.5 mph
